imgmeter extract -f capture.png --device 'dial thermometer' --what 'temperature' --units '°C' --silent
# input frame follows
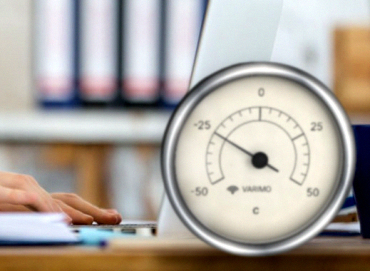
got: -25 °C
